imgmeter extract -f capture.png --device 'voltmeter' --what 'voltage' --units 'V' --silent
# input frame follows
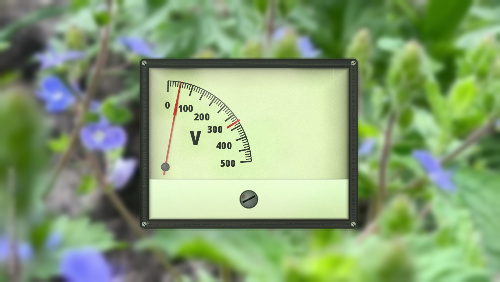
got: 50 V
